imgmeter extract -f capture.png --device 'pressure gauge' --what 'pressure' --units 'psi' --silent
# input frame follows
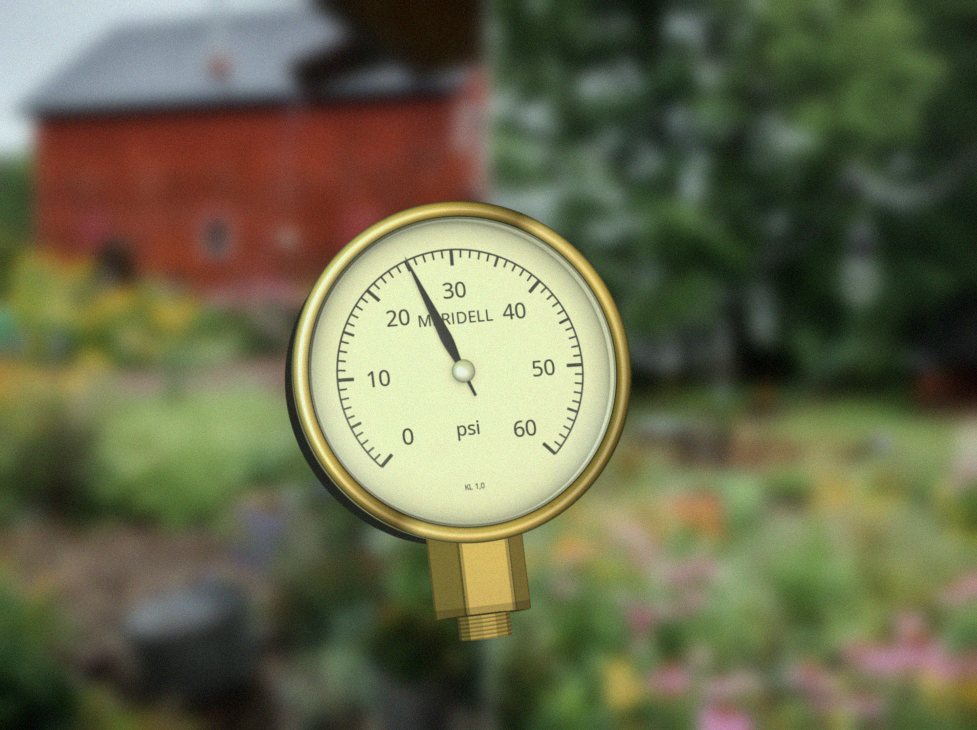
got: 25 psi
